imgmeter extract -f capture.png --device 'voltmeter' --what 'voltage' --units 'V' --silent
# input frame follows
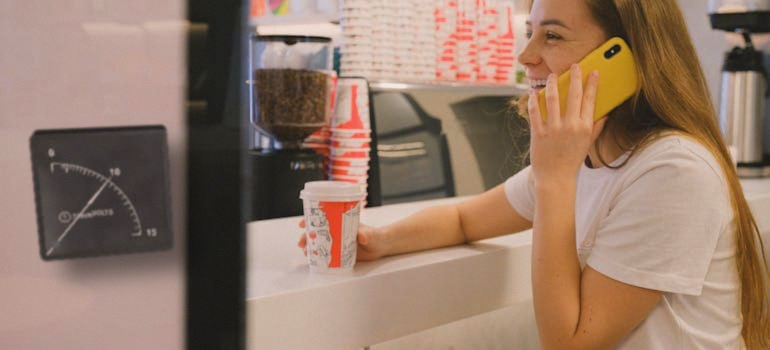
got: 10 V
